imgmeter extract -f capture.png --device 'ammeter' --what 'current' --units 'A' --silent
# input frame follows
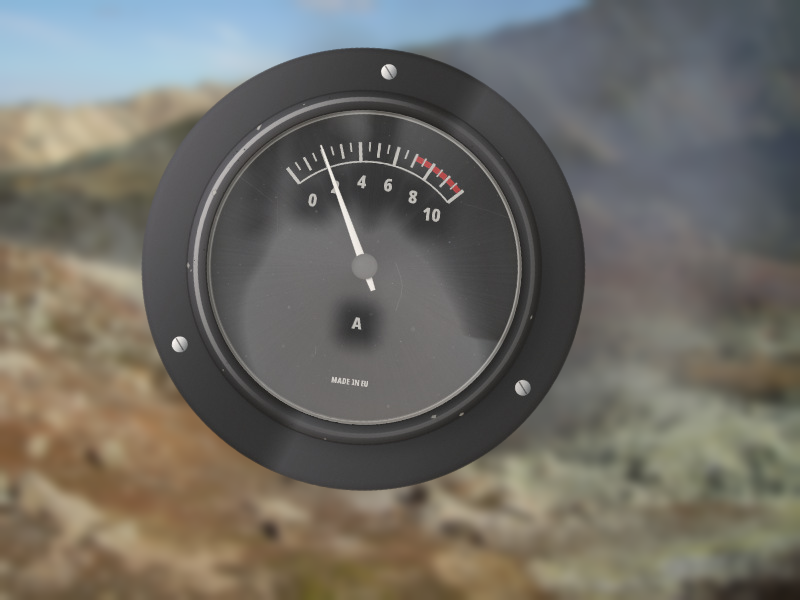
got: 2 A
